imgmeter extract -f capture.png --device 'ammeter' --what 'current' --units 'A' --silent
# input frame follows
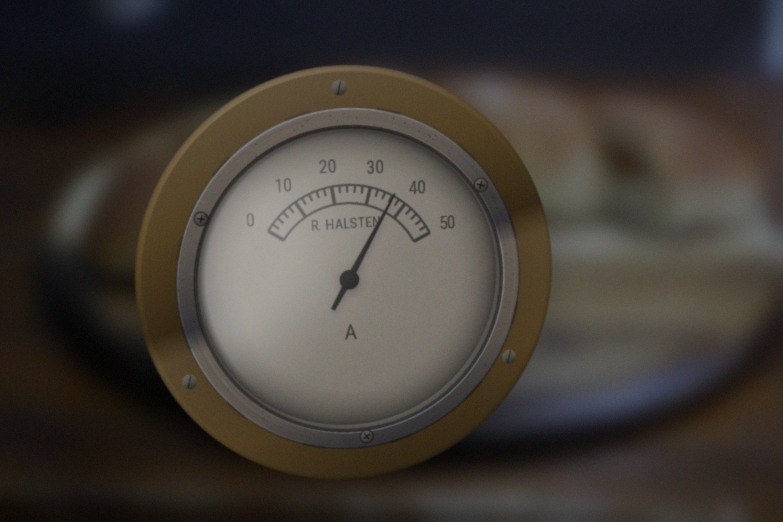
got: 36 A
